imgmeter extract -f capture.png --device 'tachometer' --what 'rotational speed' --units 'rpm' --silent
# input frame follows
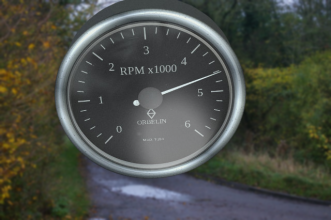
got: 4600 rpm
